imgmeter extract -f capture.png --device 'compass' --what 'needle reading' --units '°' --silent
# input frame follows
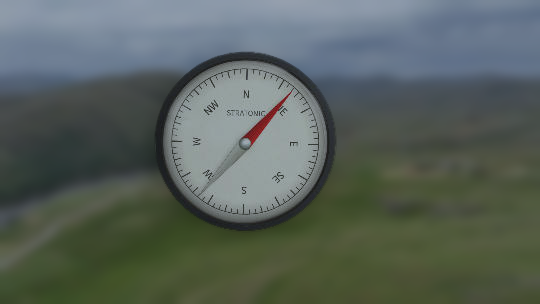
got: 40 °
